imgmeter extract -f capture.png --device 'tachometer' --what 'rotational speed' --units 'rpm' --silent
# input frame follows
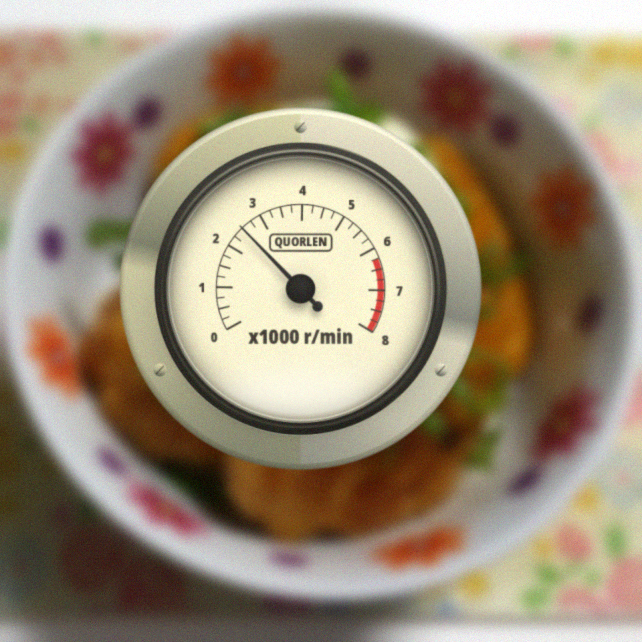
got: 2500 rpm
